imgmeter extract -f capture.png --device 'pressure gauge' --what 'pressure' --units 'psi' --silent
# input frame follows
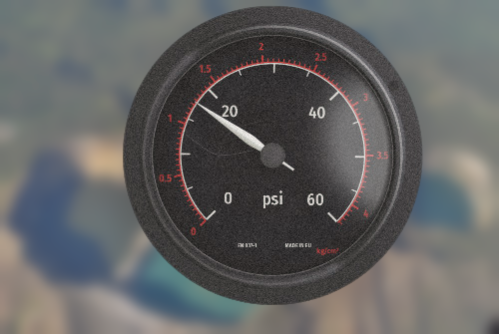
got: 17.5 psi
